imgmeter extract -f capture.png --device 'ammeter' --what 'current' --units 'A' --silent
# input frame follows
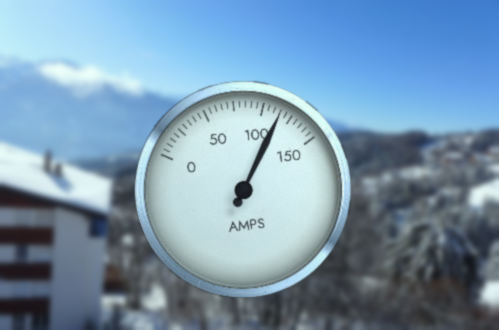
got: 115 A
